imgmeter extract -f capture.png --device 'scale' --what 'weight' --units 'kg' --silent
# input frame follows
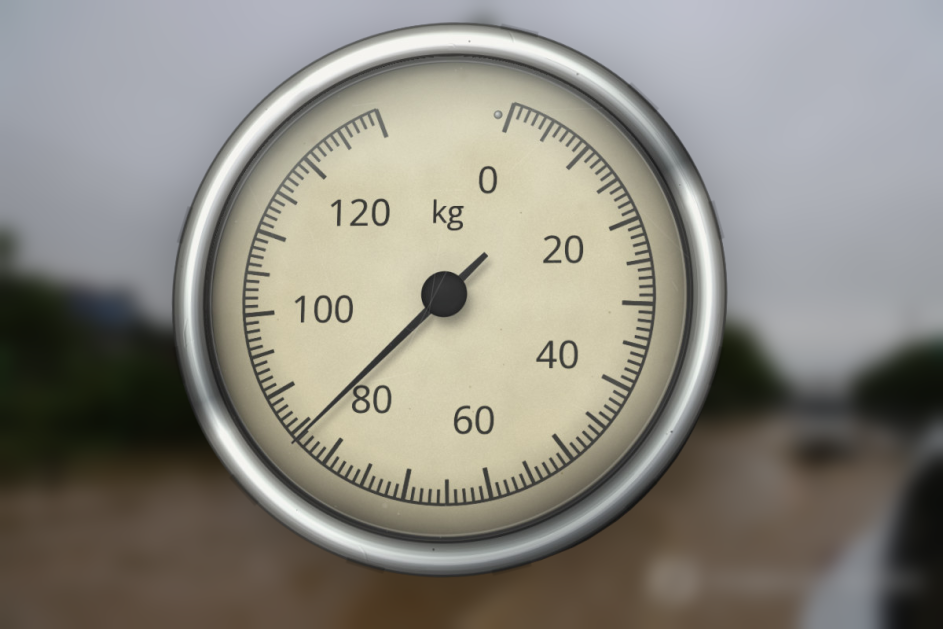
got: 84 kg
